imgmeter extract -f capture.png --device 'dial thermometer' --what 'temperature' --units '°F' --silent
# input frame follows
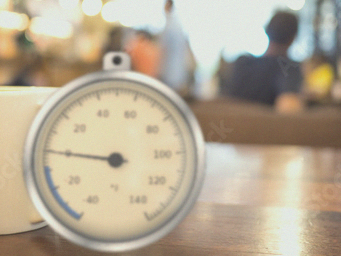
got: 0 °F
